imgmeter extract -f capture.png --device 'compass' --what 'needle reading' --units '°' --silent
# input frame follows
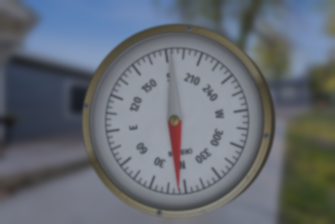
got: 5 °
